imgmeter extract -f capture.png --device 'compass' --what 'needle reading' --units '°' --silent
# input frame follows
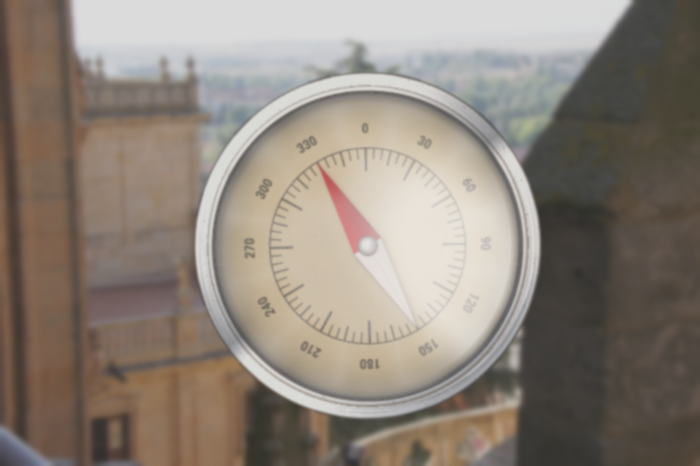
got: 330 °
